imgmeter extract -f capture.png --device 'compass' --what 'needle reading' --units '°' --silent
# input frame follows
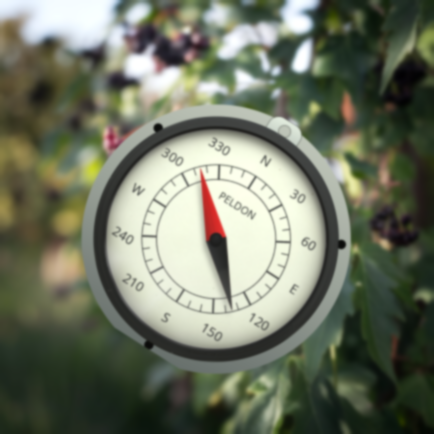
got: 315 °
